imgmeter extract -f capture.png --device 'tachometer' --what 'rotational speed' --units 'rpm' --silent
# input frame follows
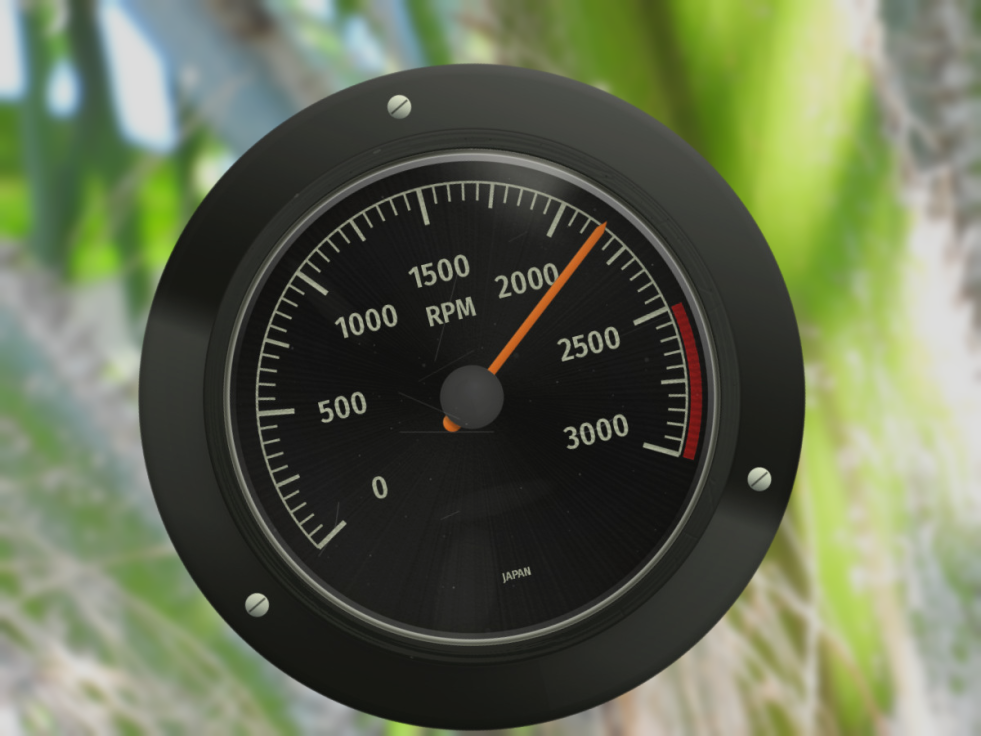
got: 2150 rpm
